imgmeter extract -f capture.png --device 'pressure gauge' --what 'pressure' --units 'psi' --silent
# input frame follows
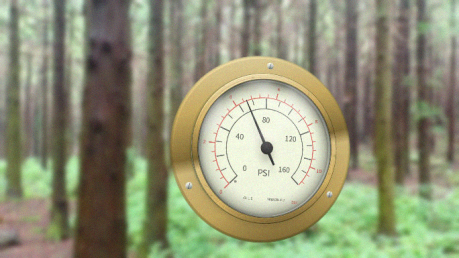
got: 65 psi
